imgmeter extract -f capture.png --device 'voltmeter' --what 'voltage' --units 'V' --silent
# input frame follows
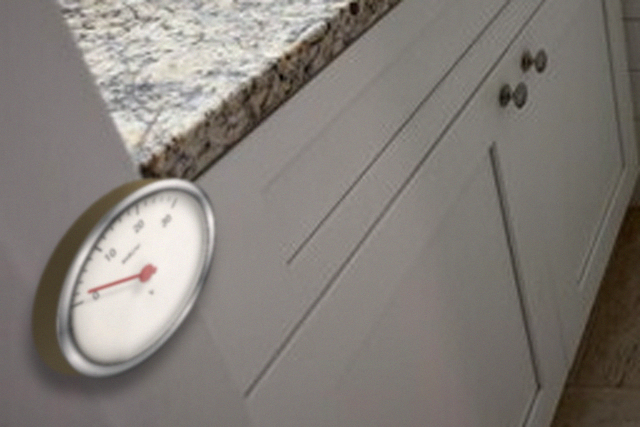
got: 2 V
